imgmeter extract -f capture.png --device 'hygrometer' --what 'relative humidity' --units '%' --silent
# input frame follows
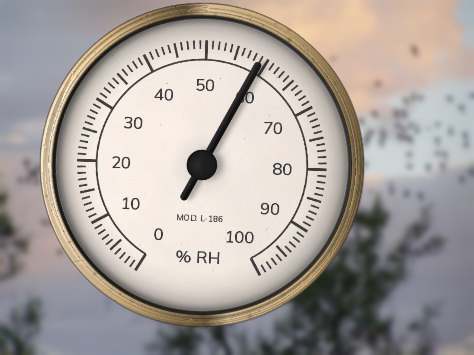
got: 59 %
